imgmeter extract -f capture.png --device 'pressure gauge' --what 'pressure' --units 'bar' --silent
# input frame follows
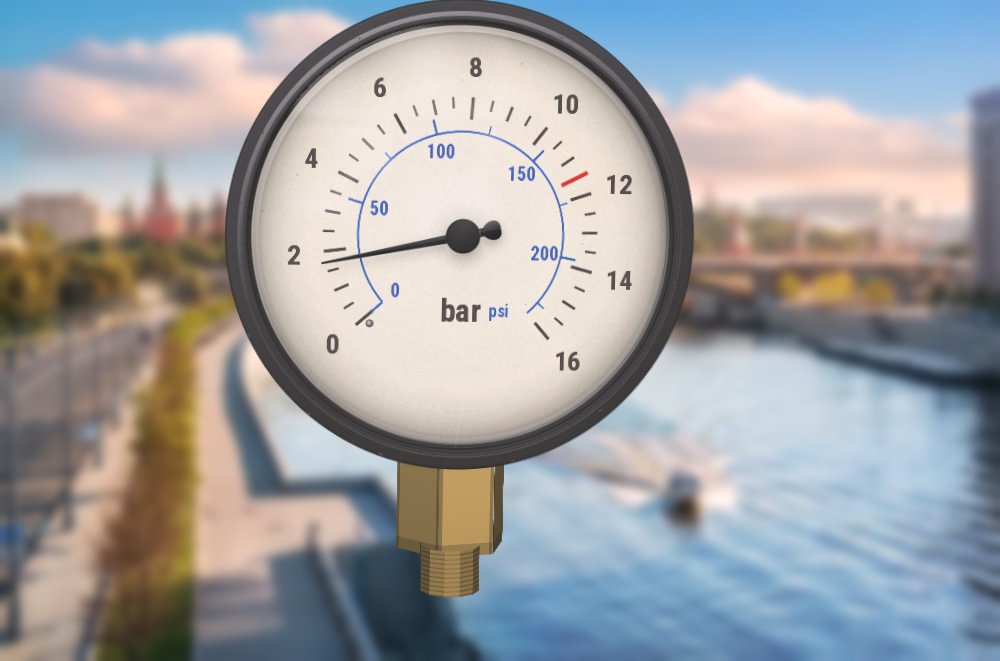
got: 1.75 bar
